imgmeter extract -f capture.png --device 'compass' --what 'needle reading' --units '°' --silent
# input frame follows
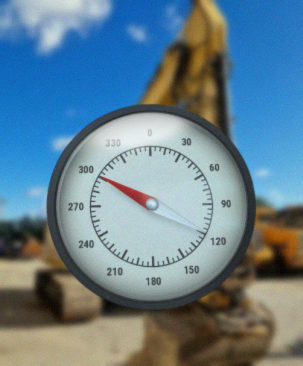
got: 300 °
